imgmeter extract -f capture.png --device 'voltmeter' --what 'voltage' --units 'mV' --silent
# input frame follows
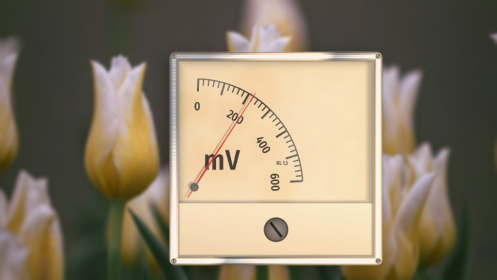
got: 220 mV
